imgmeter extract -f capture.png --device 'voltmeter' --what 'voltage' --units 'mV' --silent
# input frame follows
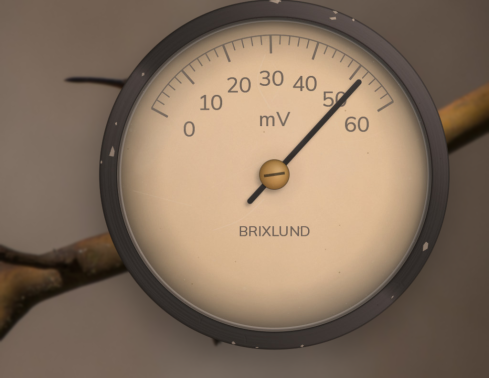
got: 52 mV
